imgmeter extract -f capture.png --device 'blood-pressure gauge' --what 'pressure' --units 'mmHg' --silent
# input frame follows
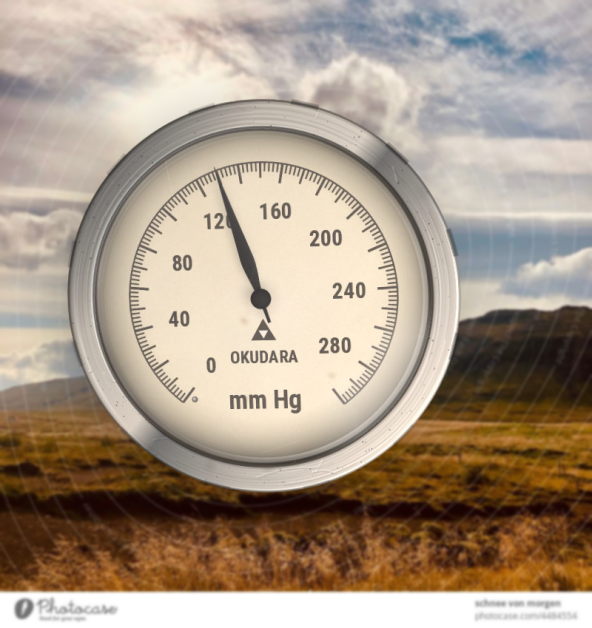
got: 130 mmHg
